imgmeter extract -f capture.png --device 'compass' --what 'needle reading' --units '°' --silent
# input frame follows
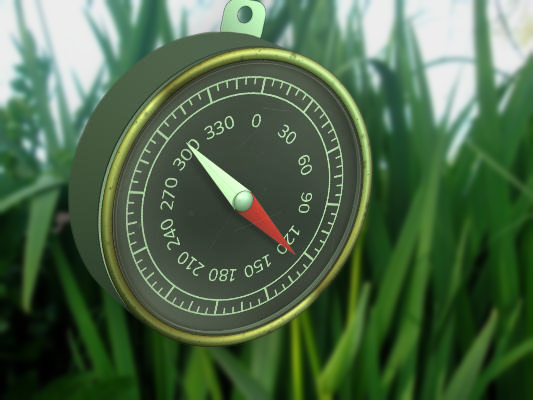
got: 125 °
